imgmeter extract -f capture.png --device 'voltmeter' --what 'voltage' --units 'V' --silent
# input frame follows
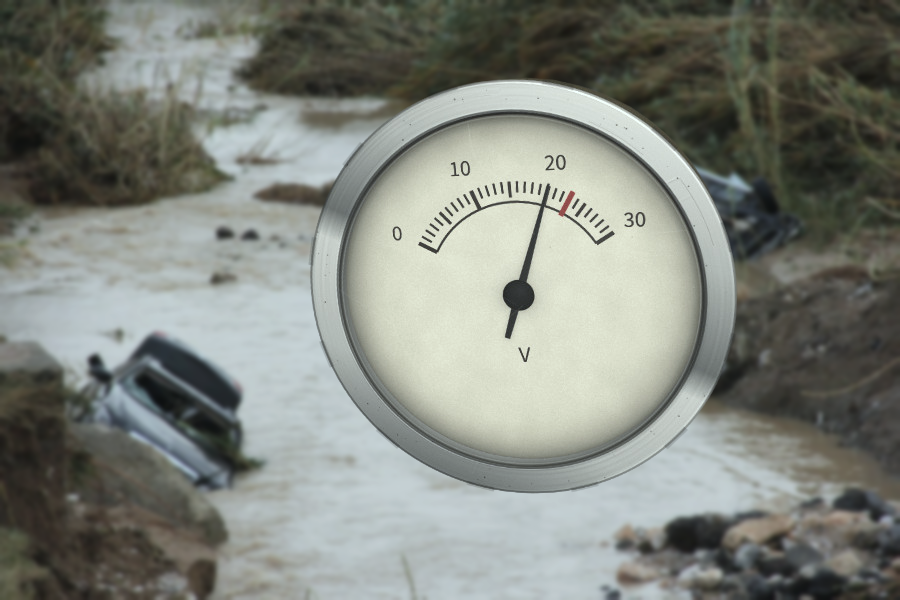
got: 20 V
